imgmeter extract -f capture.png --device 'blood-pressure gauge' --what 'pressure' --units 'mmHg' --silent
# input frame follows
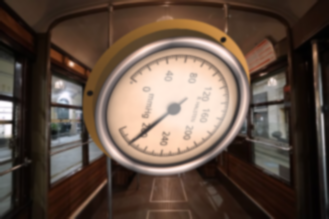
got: 280 mmHg
